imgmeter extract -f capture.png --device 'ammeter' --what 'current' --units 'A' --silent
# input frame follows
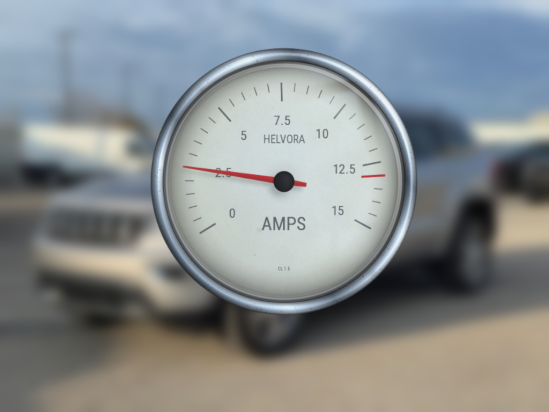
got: 2.5 A
